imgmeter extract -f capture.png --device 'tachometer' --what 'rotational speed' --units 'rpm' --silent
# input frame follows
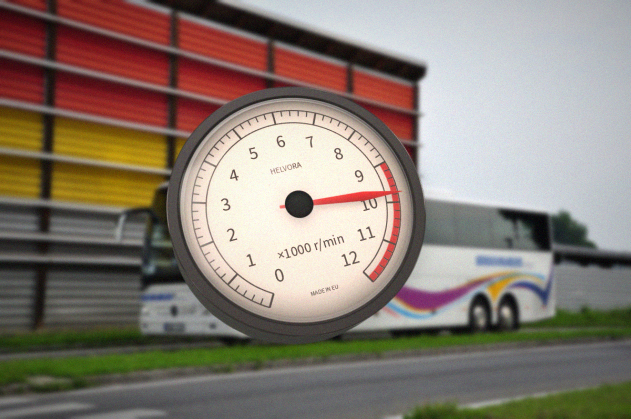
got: 9800 rpm
